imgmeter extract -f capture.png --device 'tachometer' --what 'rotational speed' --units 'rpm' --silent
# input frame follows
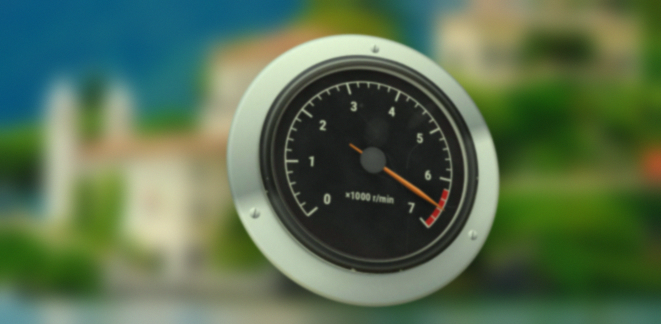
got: 6600 rpm
